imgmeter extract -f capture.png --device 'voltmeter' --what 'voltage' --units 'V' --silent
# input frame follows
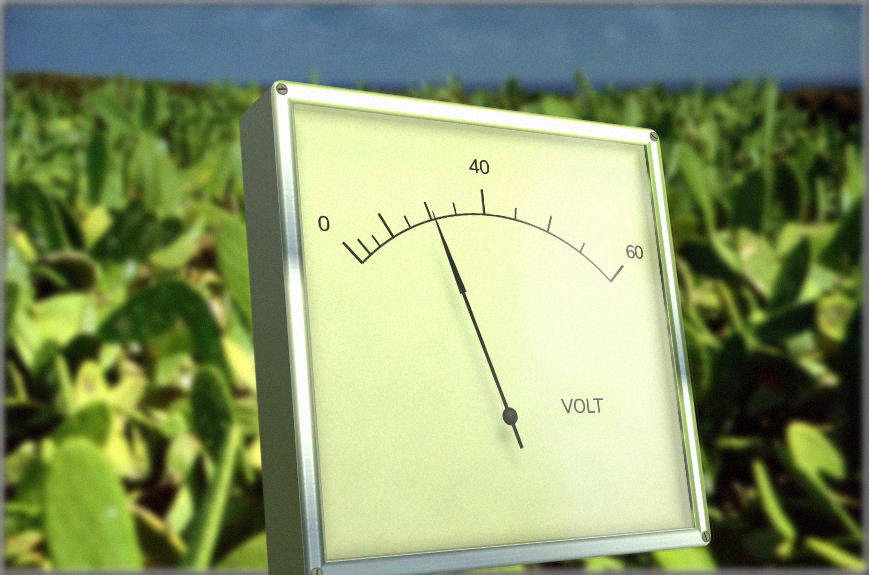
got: 30 V
